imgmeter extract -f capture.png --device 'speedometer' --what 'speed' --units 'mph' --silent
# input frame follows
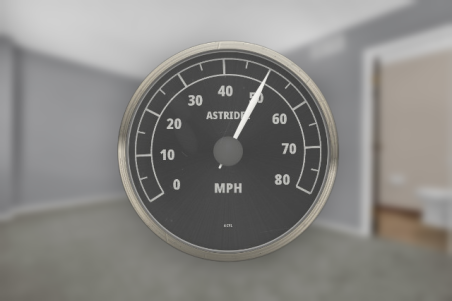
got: 50 mph
